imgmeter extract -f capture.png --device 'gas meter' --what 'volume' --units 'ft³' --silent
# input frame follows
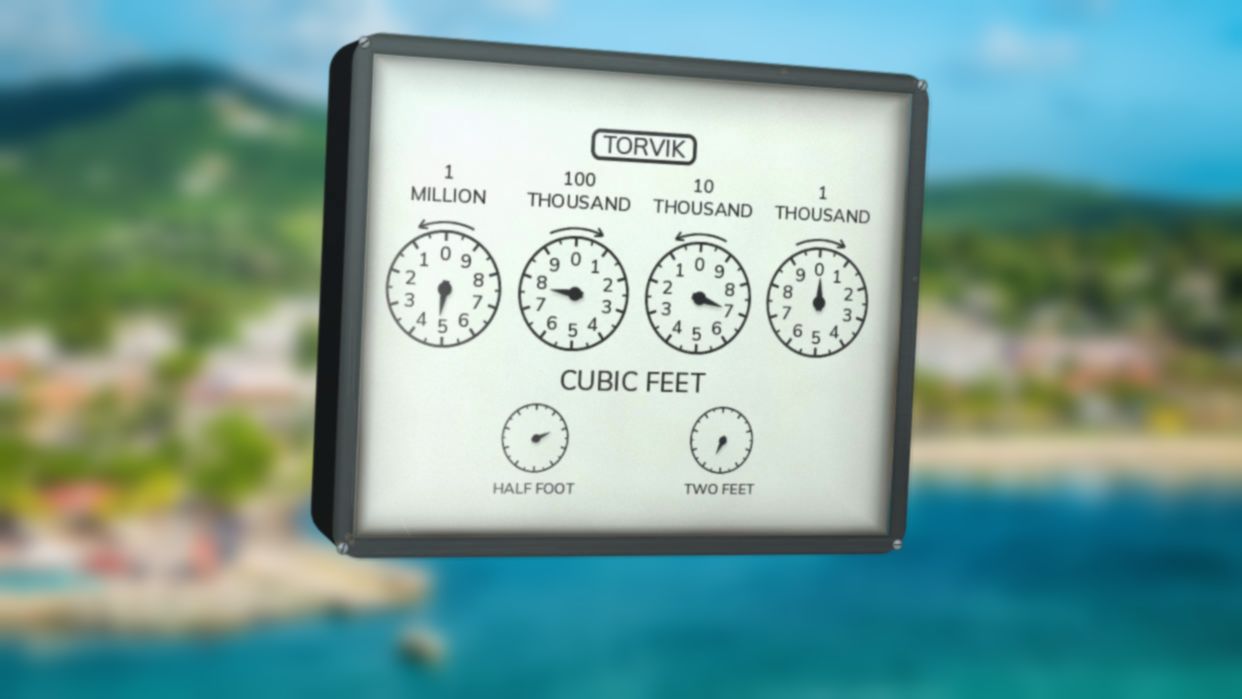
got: 477000 ft³
